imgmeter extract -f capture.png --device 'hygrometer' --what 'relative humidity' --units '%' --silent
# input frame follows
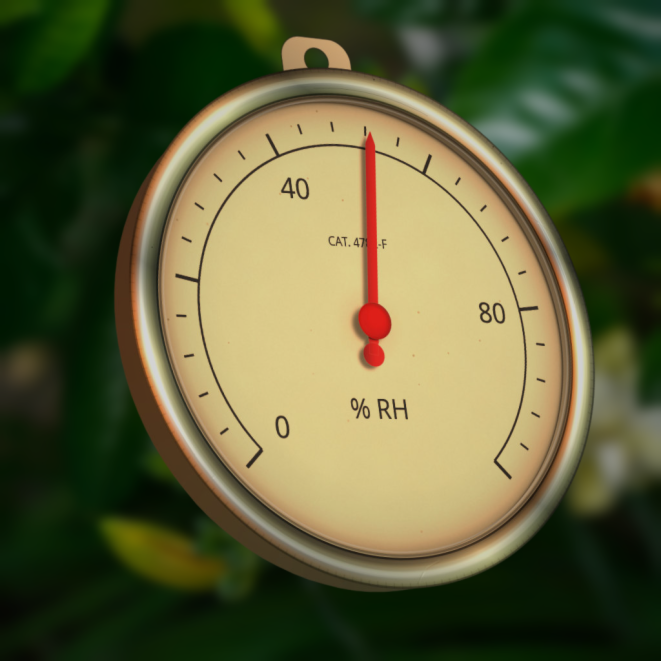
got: 52 %
